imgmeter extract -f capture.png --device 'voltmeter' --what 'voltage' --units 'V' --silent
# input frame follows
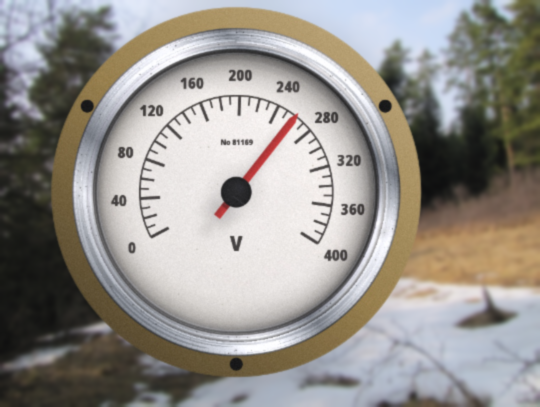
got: 260 V
